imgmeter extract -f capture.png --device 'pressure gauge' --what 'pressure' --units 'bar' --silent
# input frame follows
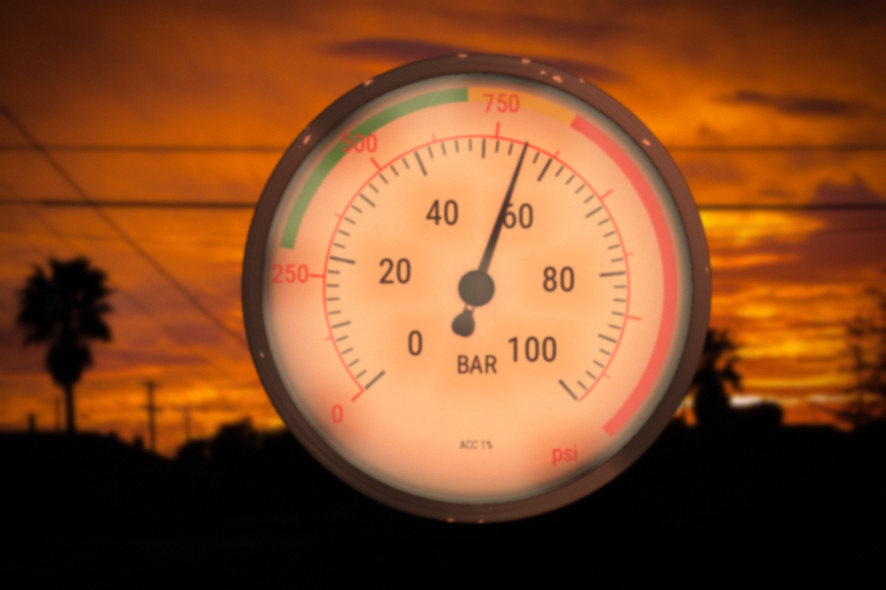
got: 56 bar
